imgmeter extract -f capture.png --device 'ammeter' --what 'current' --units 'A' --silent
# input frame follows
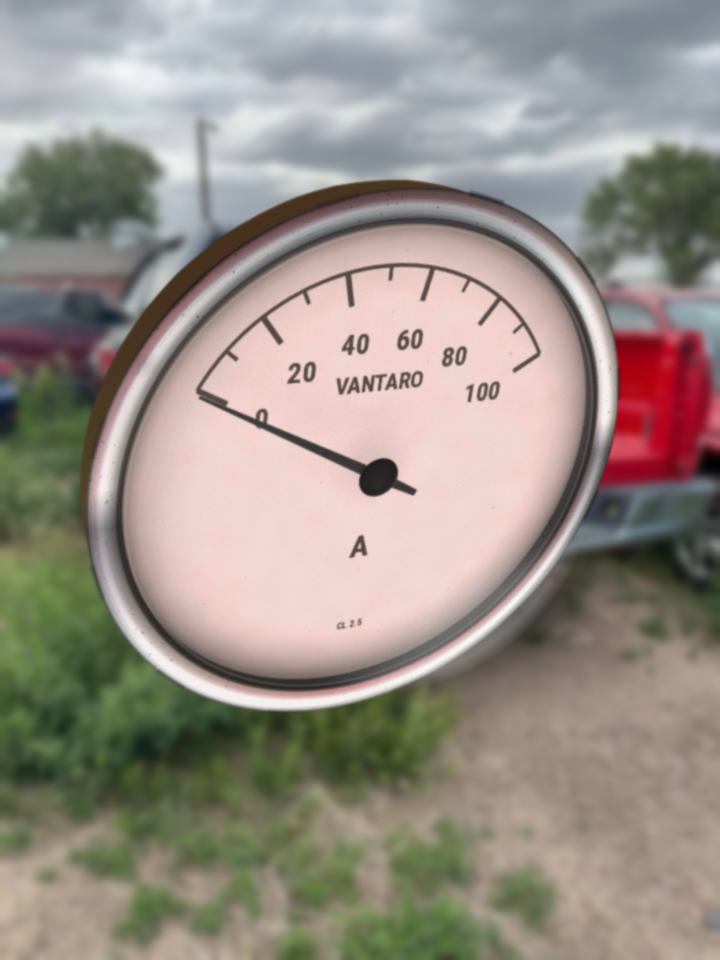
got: 0 A
